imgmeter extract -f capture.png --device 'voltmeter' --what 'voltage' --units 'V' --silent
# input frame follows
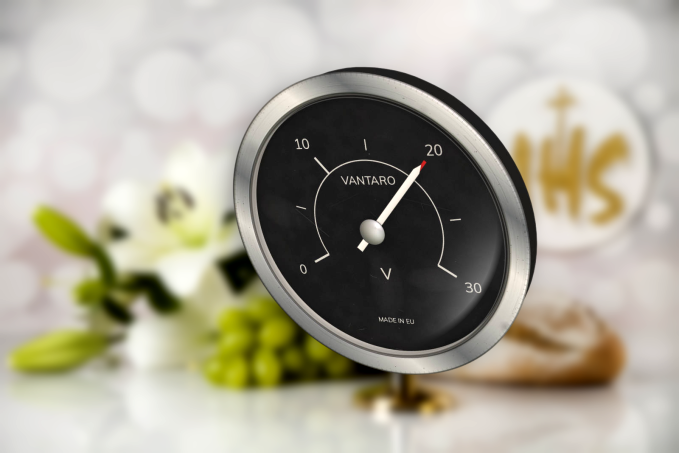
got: 20 V
